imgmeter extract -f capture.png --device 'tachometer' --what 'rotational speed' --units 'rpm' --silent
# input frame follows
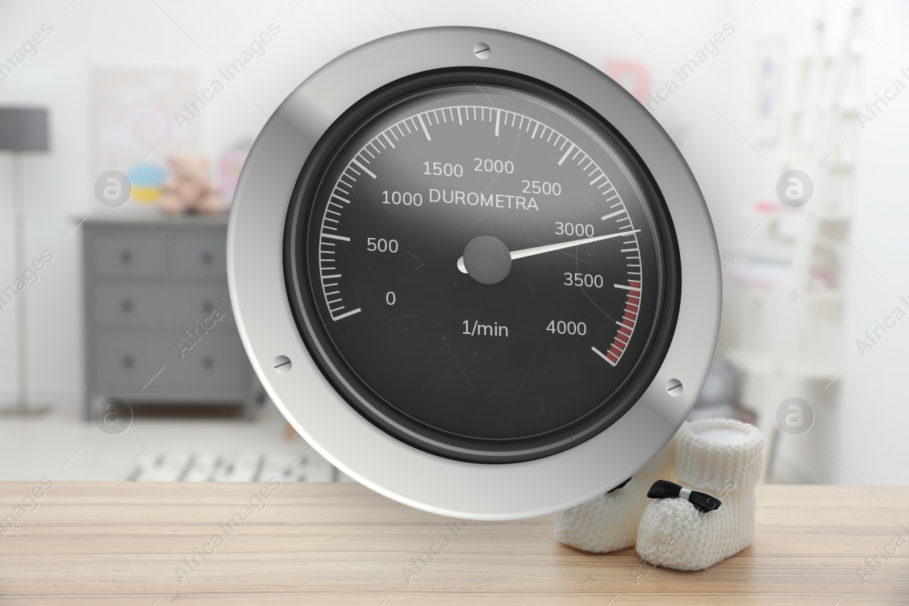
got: 3150 rpm
